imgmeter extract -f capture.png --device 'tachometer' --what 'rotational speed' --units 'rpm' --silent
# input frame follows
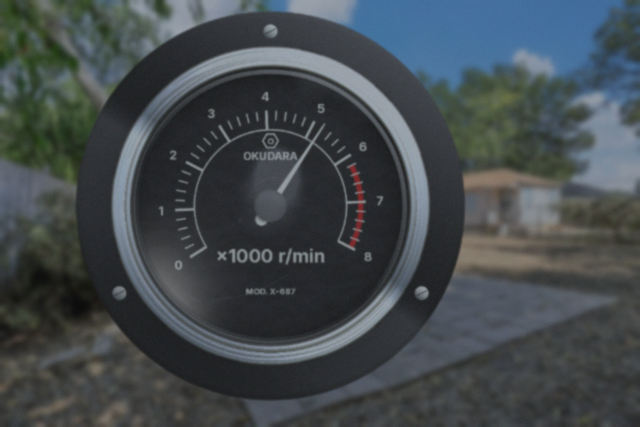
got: 5200 rpm
